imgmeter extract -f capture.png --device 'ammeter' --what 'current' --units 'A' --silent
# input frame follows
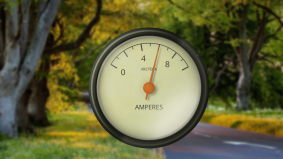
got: 6 A
